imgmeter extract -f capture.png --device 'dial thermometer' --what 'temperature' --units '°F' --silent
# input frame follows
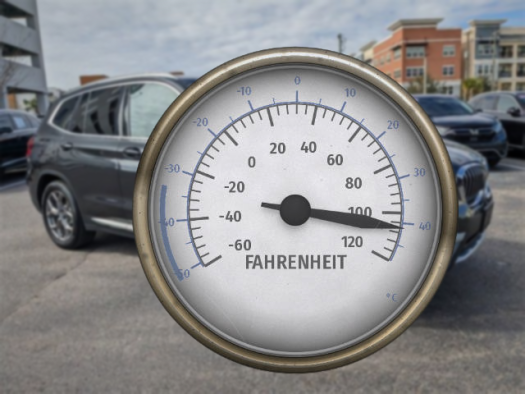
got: 106 °F
